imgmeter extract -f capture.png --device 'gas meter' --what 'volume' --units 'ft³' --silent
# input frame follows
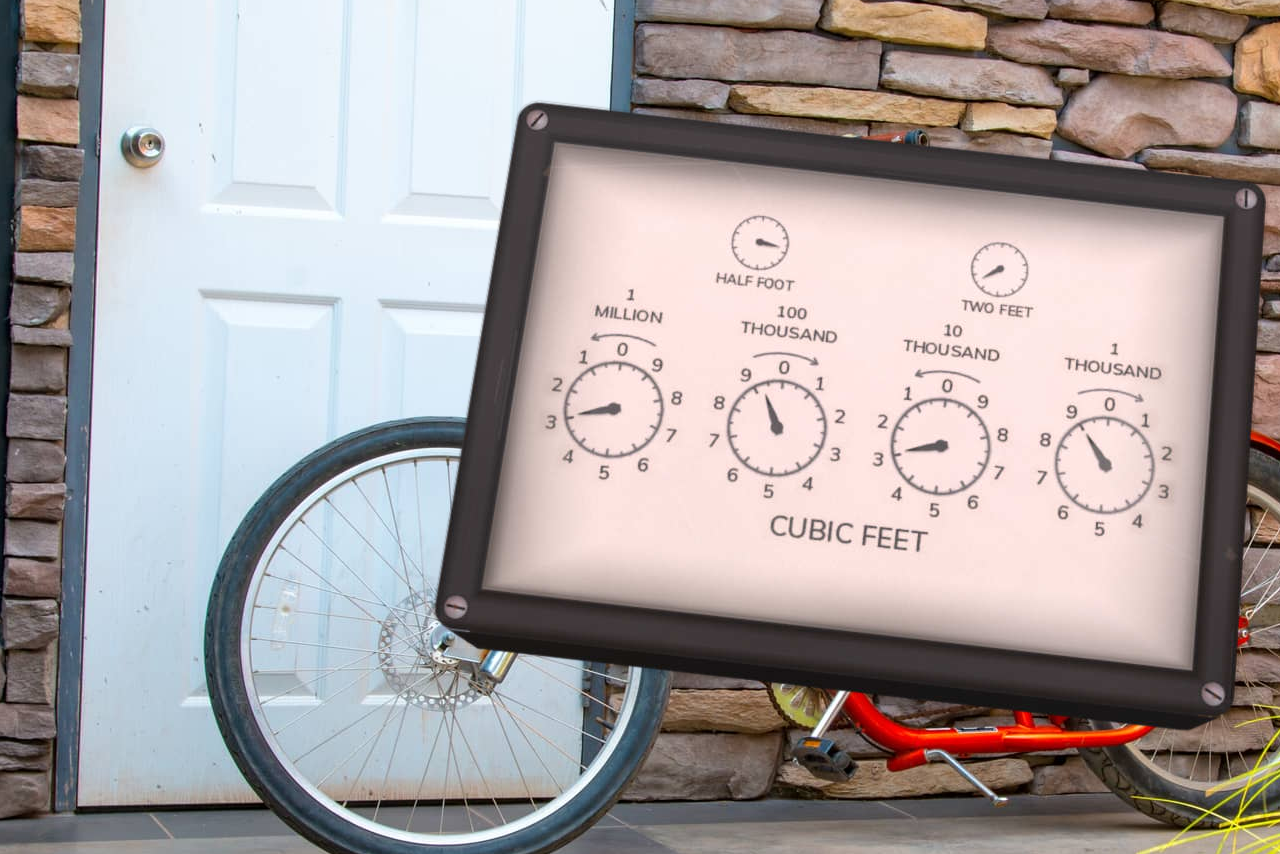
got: 292900 ft³
